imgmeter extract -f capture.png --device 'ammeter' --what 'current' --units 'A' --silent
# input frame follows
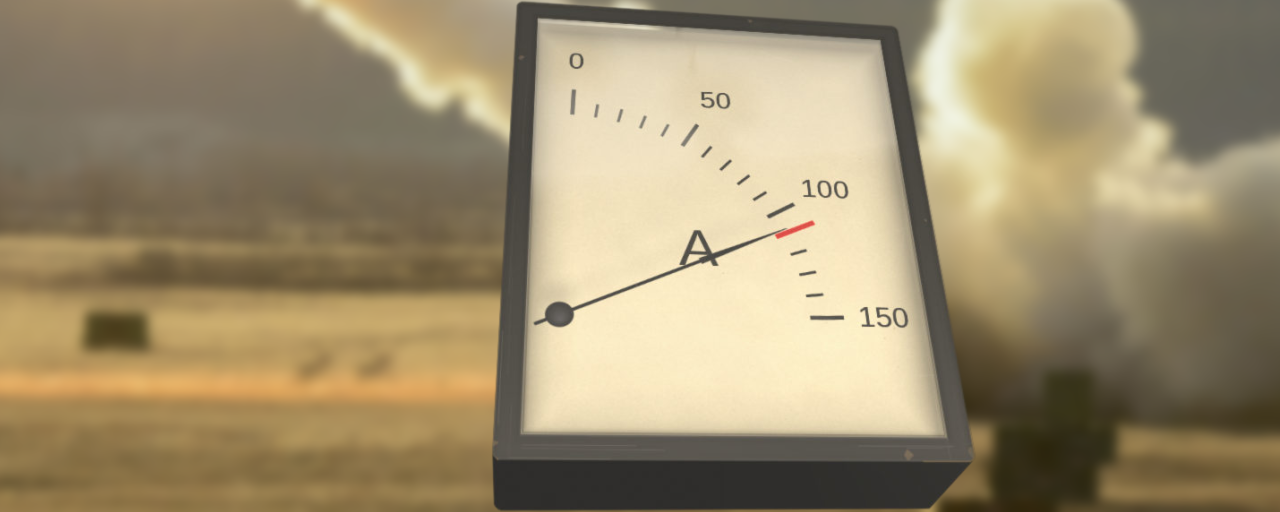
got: 110 A
